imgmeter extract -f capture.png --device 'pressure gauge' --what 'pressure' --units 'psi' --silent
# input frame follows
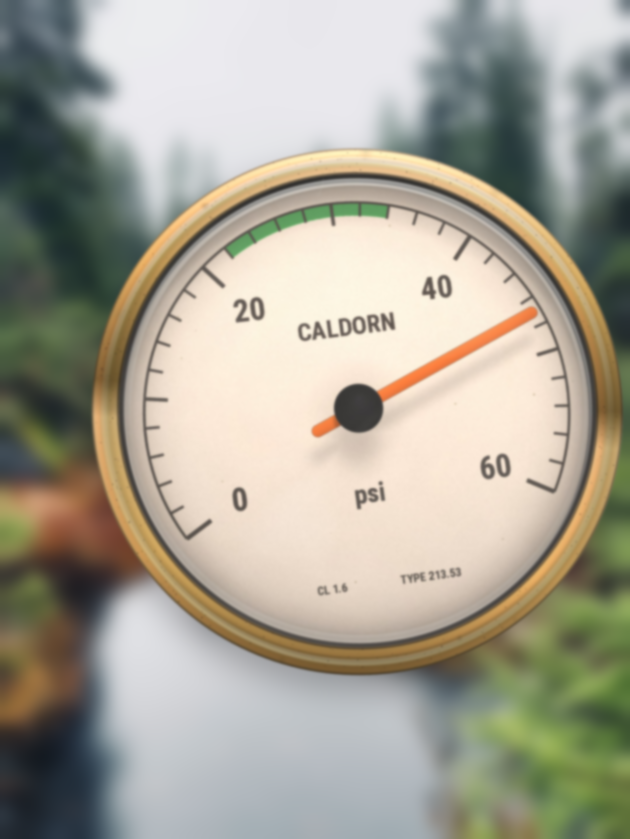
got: 47 psi
